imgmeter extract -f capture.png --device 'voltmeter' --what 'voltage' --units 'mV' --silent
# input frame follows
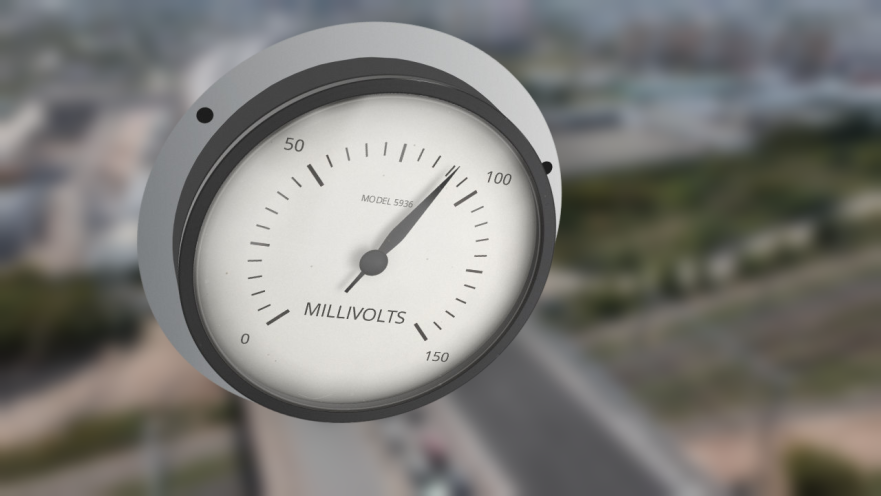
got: 90 mV
